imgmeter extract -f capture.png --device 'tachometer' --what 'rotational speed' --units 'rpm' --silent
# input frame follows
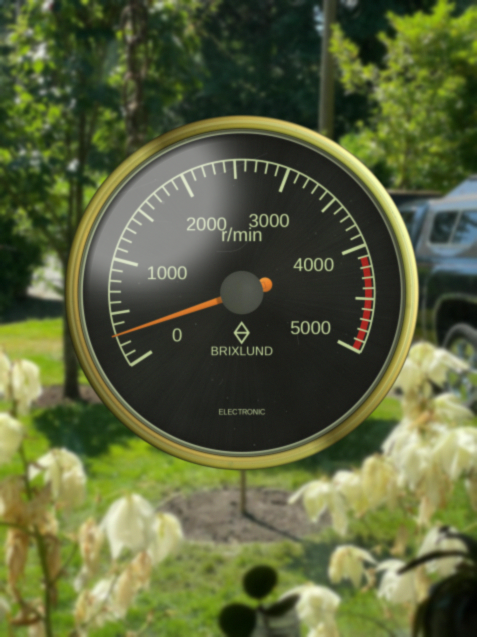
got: 300 rpm
